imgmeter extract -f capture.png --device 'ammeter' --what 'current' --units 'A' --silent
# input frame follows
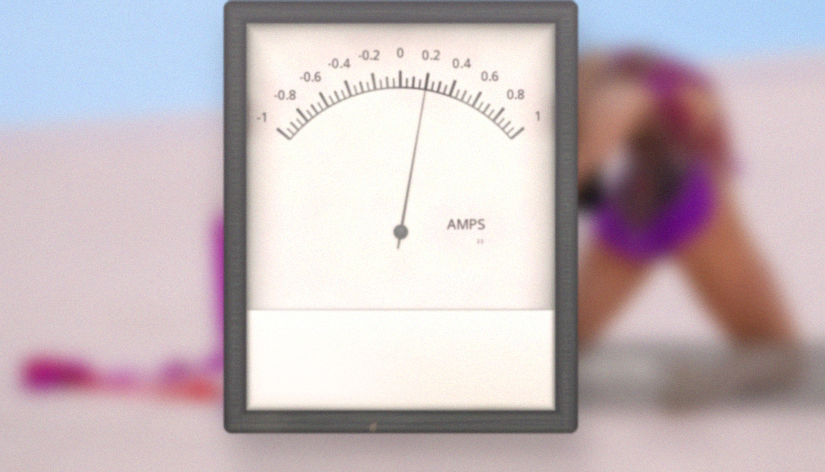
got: 0.2 A
